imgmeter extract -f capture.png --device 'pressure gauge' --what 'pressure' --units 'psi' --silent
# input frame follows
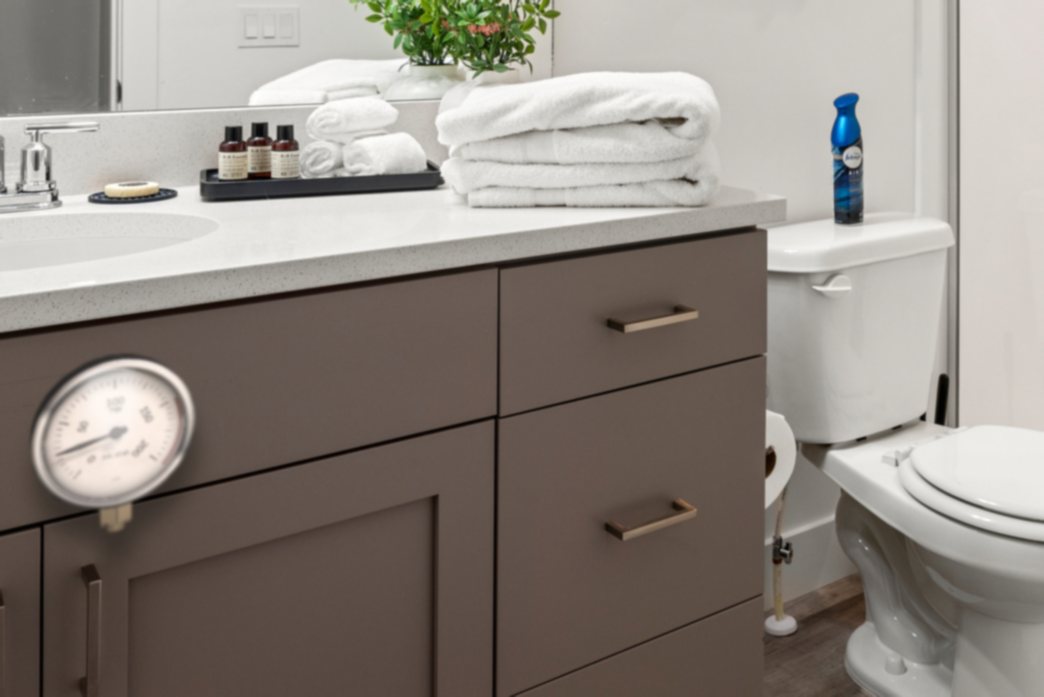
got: 25 psi
